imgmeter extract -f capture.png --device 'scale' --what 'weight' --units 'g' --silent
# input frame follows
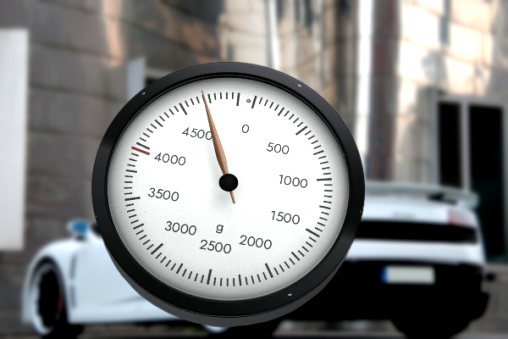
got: 4700 g
